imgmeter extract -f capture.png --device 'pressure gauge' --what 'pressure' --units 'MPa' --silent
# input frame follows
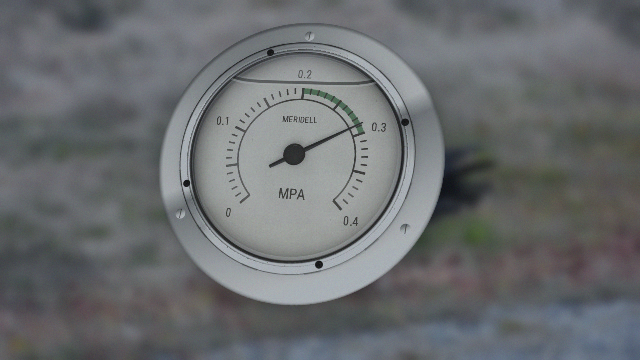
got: 0.29 MPa
